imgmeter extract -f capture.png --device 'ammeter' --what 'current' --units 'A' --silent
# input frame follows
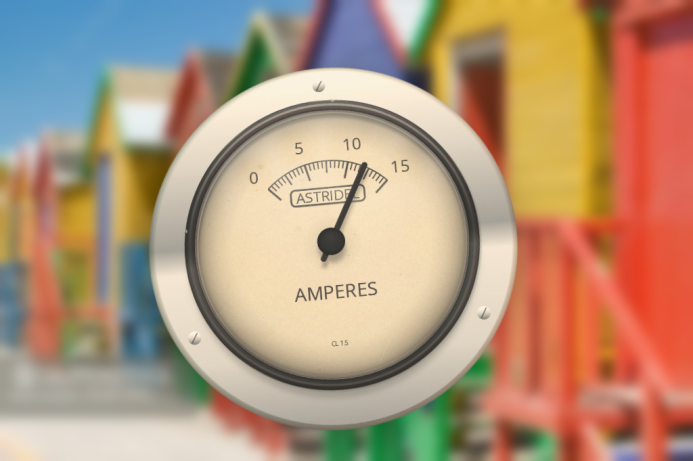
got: 12 A
